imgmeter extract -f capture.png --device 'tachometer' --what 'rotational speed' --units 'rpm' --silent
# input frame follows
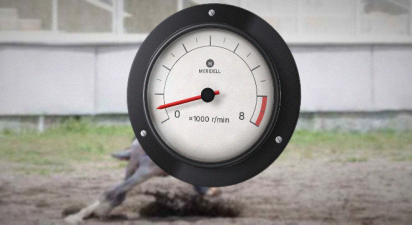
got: 500 rpm
